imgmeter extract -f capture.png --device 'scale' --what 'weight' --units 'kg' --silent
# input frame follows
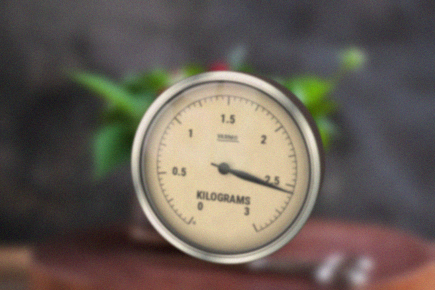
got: 2.55 kg
